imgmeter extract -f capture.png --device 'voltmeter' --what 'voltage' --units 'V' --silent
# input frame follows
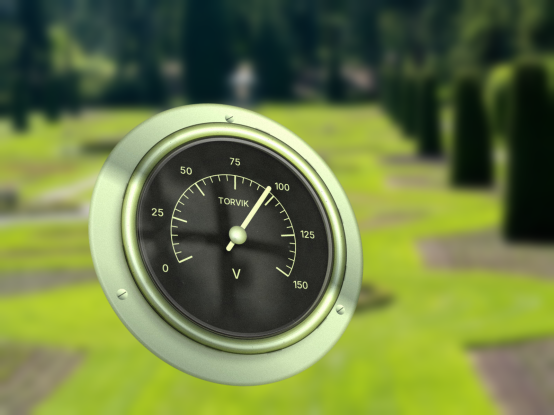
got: 95 V
